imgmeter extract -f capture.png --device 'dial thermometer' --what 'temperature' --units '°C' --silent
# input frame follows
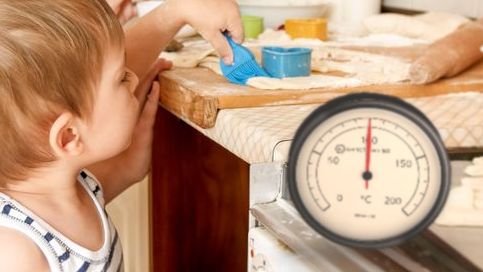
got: 100 °C
